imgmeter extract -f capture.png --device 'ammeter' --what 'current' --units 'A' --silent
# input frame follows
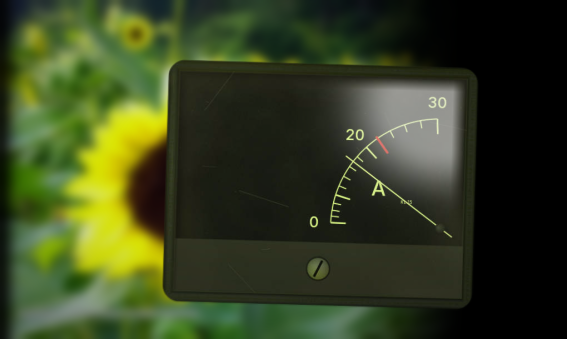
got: 17 A
